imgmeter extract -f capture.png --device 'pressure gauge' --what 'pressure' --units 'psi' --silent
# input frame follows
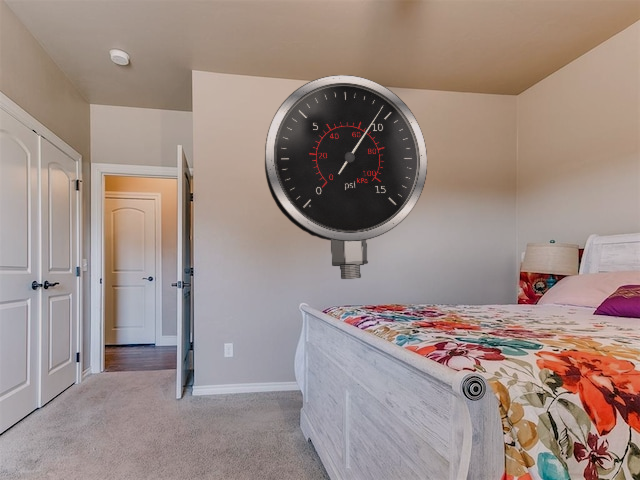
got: 9.5 psi
